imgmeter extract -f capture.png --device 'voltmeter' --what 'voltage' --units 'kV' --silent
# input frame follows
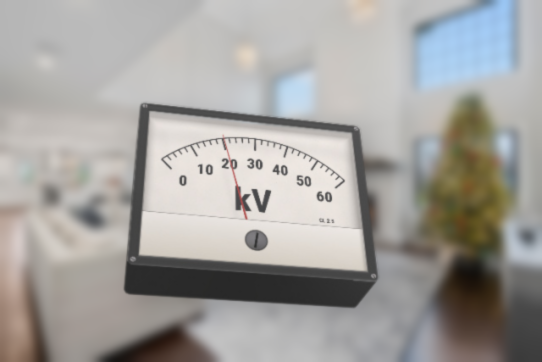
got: 20 kV
